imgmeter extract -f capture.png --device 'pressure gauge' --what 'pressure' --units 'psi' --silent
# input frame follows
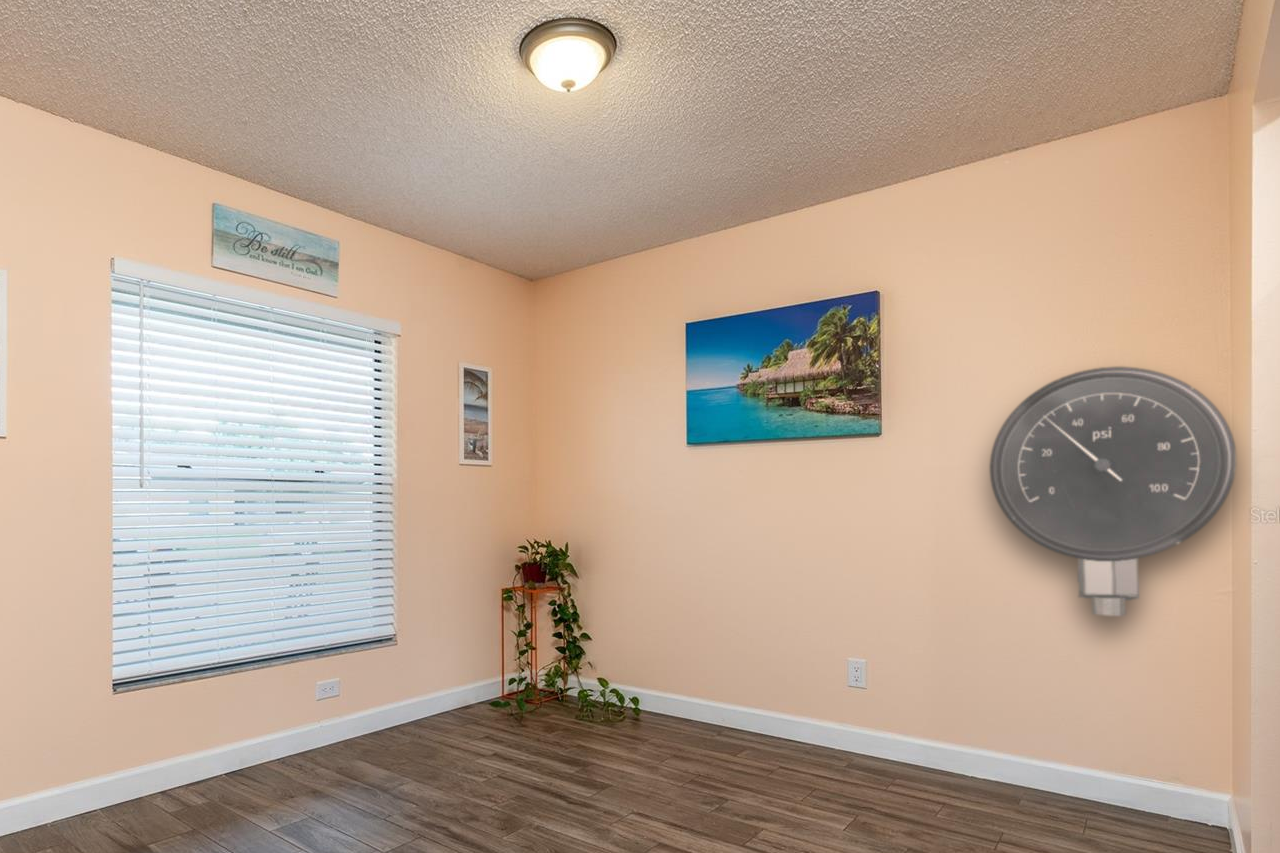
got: 32.5 psi
